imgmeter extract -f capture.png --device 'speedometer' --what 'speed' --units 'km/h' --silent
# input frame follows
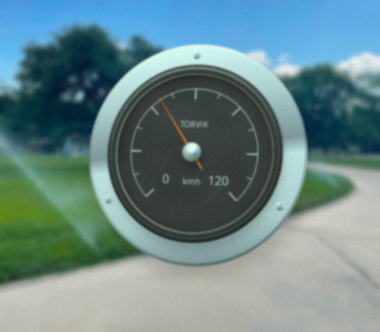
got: 45 km/h
